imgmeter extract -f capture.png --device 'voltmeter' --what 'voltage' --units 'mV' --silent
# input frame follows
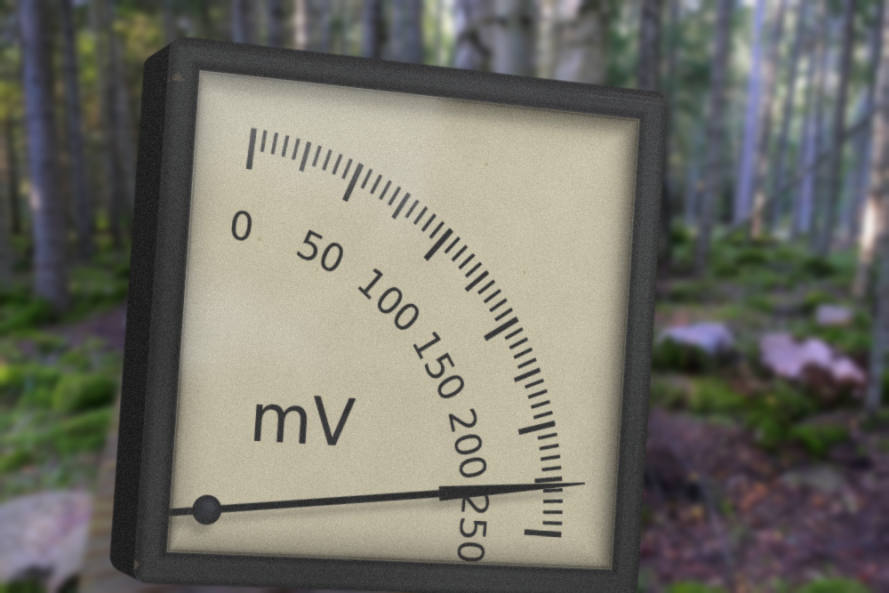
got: 227.5 mV
